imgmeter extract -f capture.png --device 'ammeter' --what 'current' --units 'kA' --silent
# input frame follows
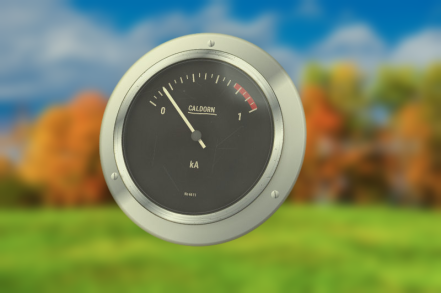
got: 0.15 kA
